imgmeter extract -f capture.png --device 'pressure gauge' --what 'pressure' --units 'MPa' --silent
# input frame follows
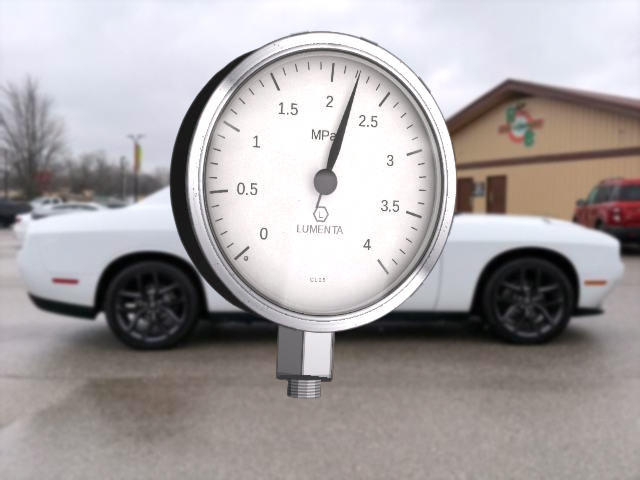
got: 2.2 MPa
